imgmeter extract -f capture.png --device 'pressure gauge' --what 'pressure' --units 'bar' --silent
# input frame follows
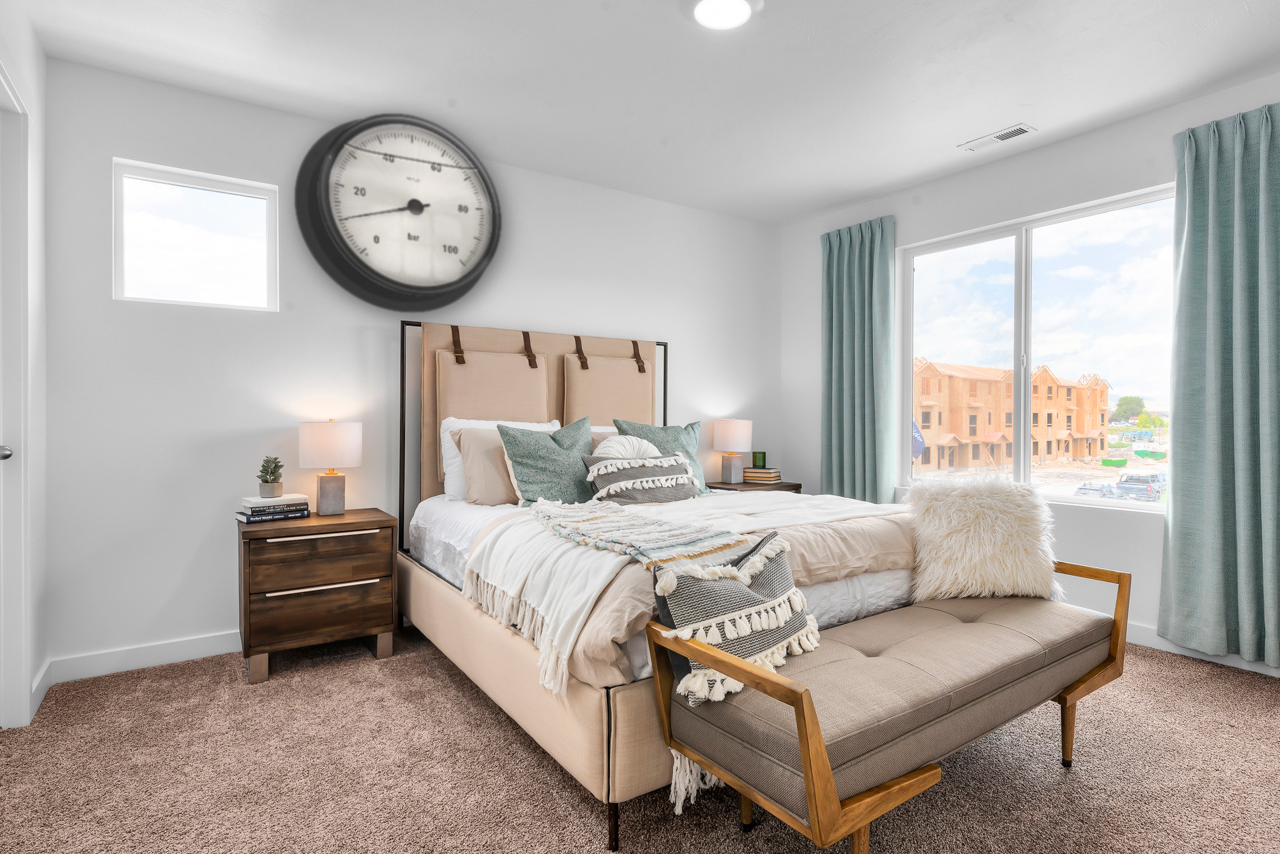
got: 10 bar
